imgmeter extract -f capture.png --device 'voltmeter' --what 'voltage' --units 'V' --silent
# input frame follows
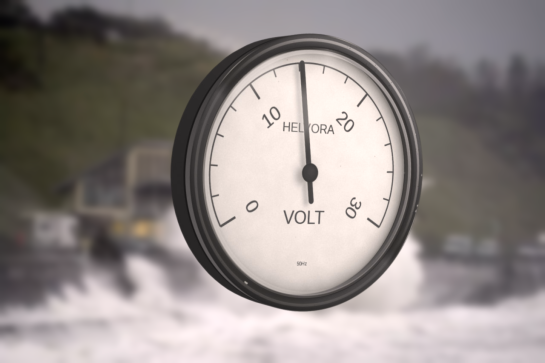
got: 14 V
